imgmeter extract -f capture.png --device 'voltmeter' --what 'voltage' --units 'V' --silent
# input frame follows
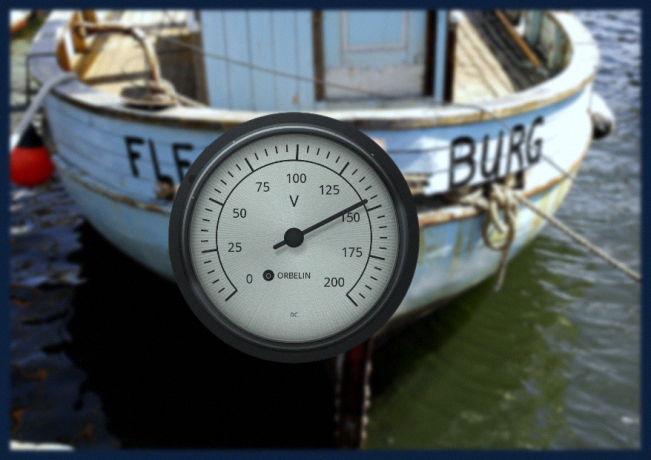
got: 145 V
